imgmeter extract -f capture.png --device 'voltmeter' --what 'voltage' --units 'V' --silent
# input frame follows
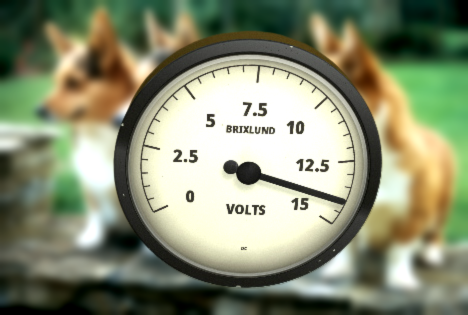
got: 14 V
